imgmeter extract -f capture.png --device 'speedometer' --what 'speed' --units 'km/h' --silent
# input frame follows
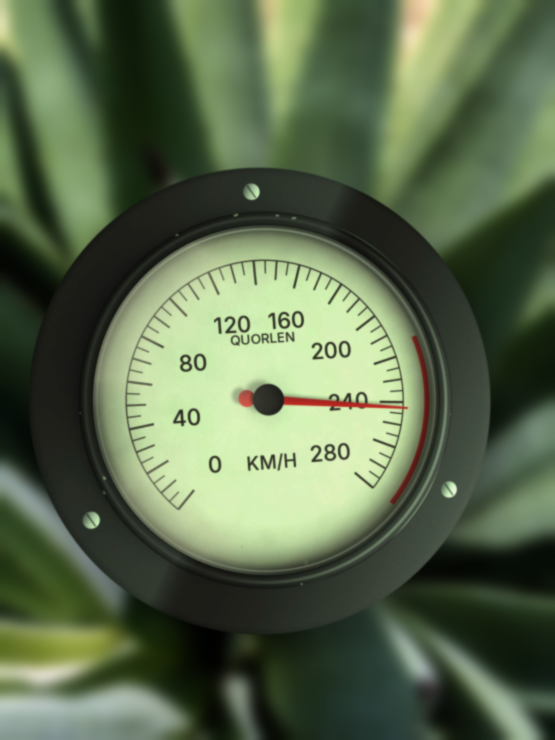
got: 242.5 km/h
